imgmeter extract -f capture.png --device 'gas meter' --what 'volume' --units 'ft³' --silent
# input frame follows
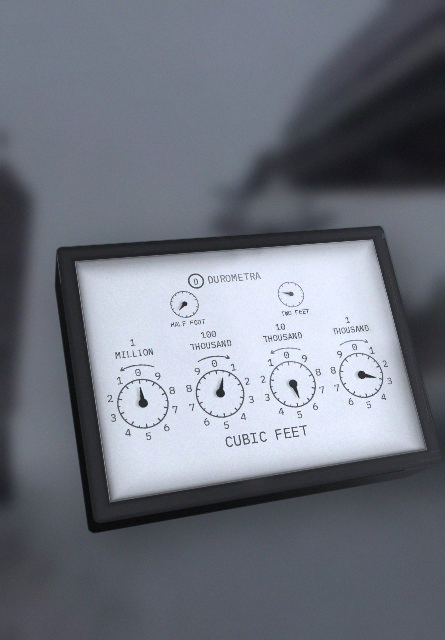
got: 5300 ft³
